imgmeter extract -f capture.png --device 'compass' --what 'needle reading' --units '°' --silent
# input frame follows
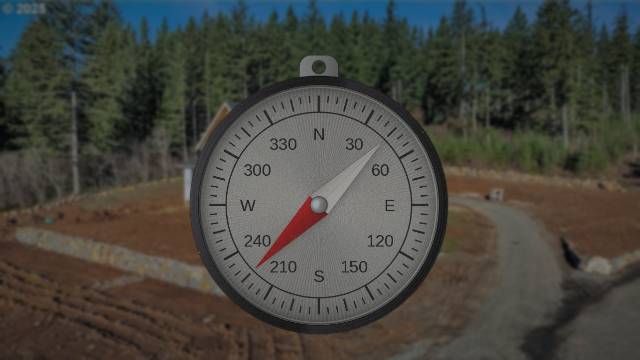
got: 225 °
